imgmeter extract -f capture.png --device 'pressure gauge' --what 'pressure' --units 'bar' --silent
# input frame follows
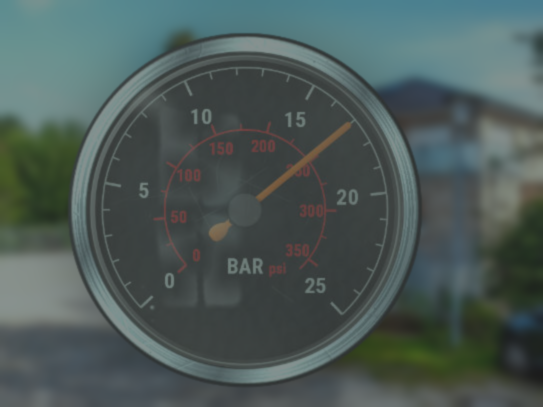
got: 17 bar
